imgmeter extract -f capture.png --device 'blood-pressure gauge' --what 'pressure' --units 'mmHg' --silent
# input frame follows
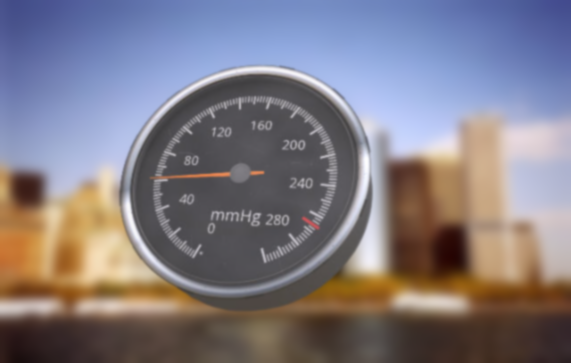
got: 60 mmHg
